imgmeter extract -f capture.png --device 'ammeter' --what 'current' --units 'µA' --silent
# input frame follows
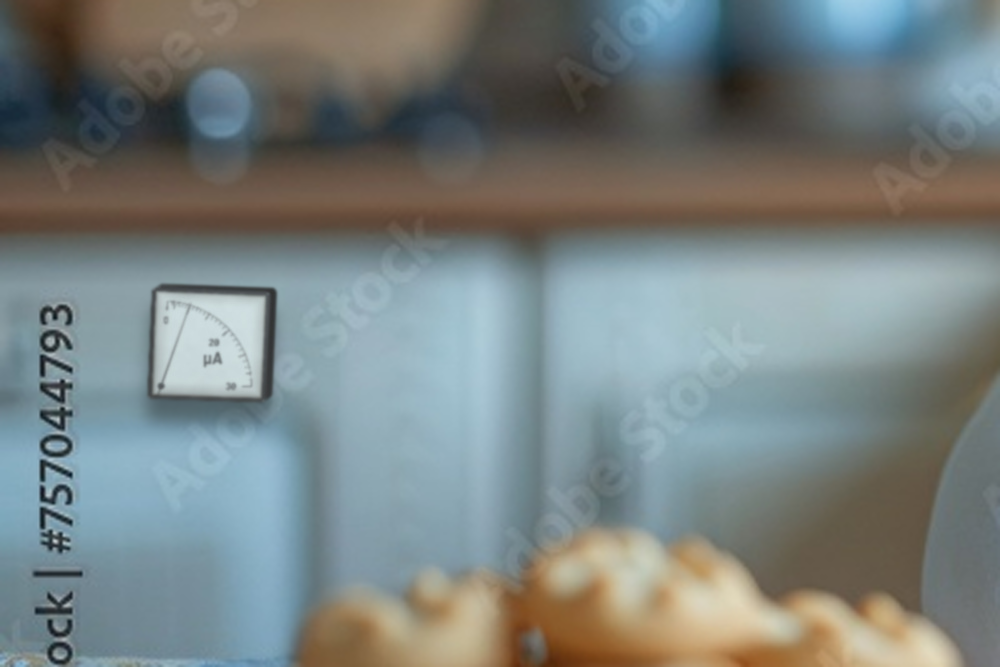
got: 10 µA
